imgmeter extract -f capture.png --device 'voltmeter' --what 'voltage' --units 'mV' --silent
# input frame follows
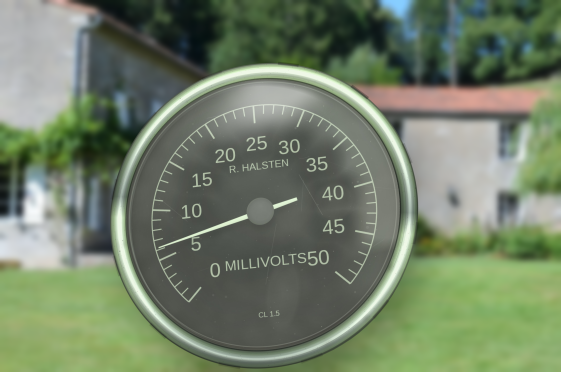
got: 6 mV
